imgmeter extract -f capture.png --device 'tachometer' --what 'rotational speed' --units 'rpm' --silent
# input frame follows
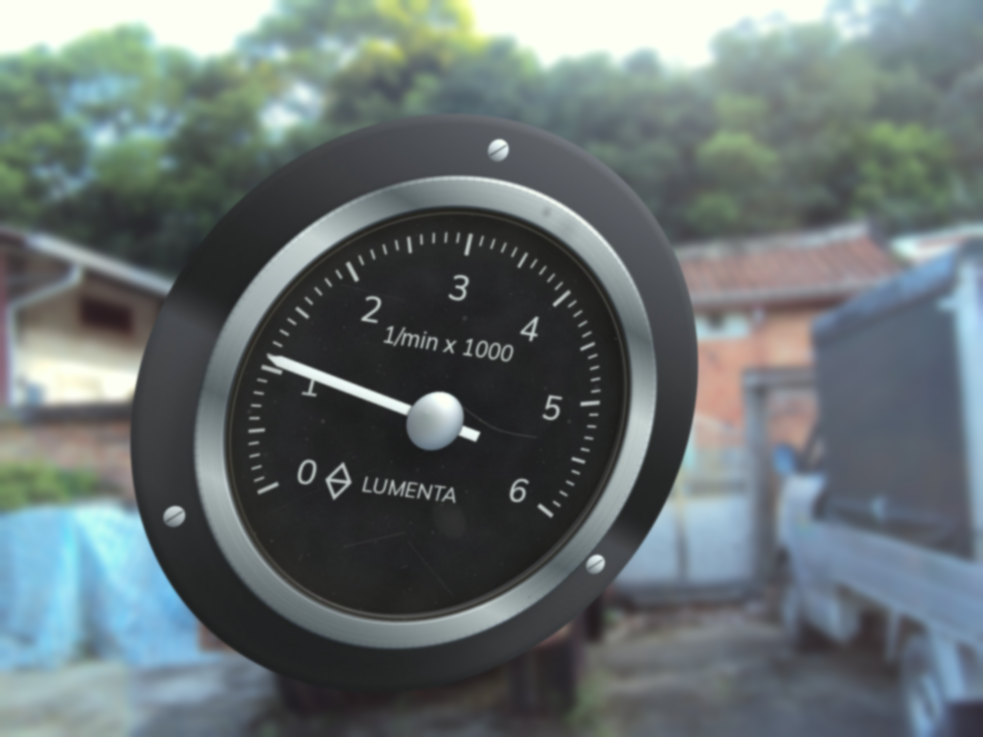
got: 1100 rpm
